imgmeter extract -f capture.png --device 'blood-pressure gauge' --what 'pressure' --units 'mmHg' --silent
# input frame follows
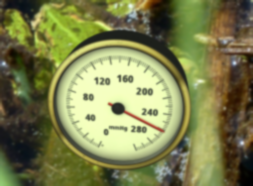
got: 260 mmHg
